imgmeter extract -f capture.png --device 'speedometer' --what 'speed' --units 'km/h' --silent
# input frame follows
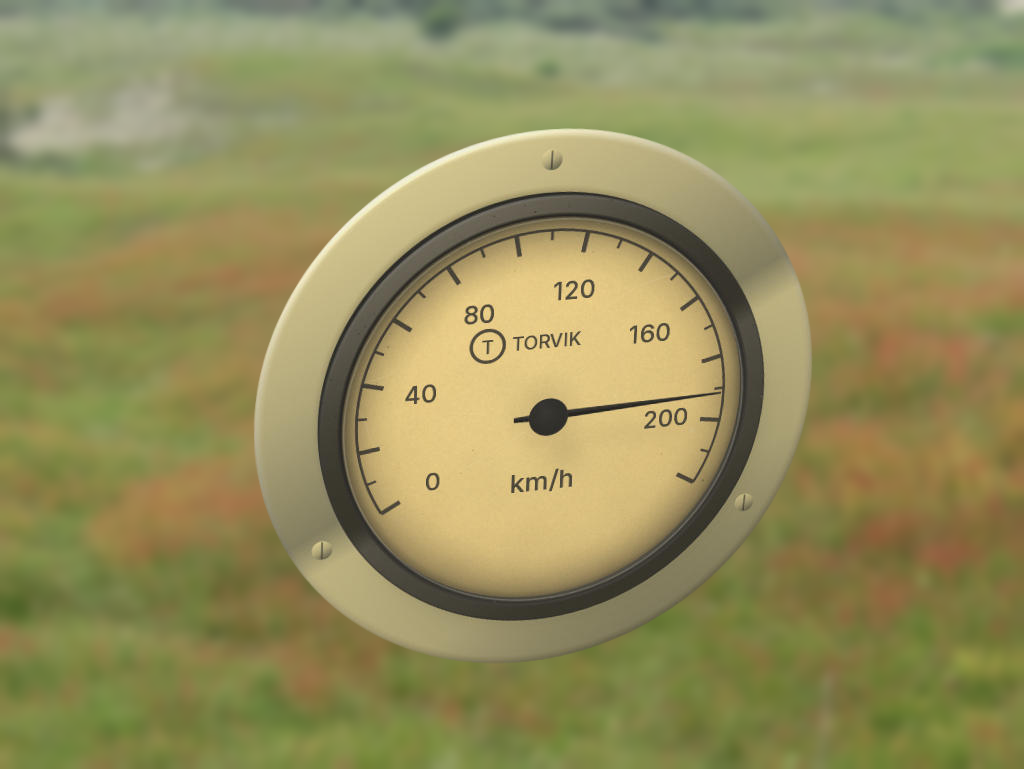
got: 190 km/h
